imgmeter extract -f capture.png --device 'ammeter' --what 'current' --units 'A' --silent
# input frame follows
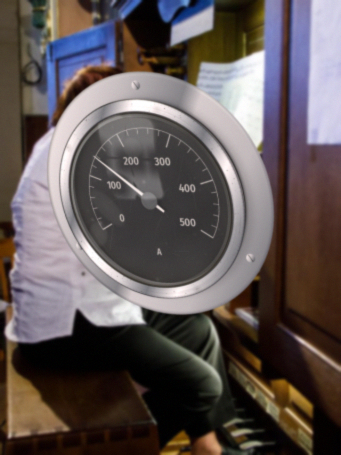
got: 140 A
